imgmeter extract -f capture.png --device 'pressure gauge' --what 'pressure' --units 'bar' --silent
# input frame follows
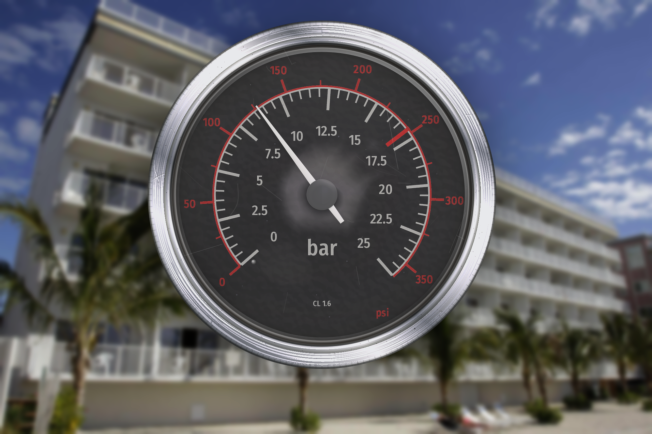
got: 8.75 bar
